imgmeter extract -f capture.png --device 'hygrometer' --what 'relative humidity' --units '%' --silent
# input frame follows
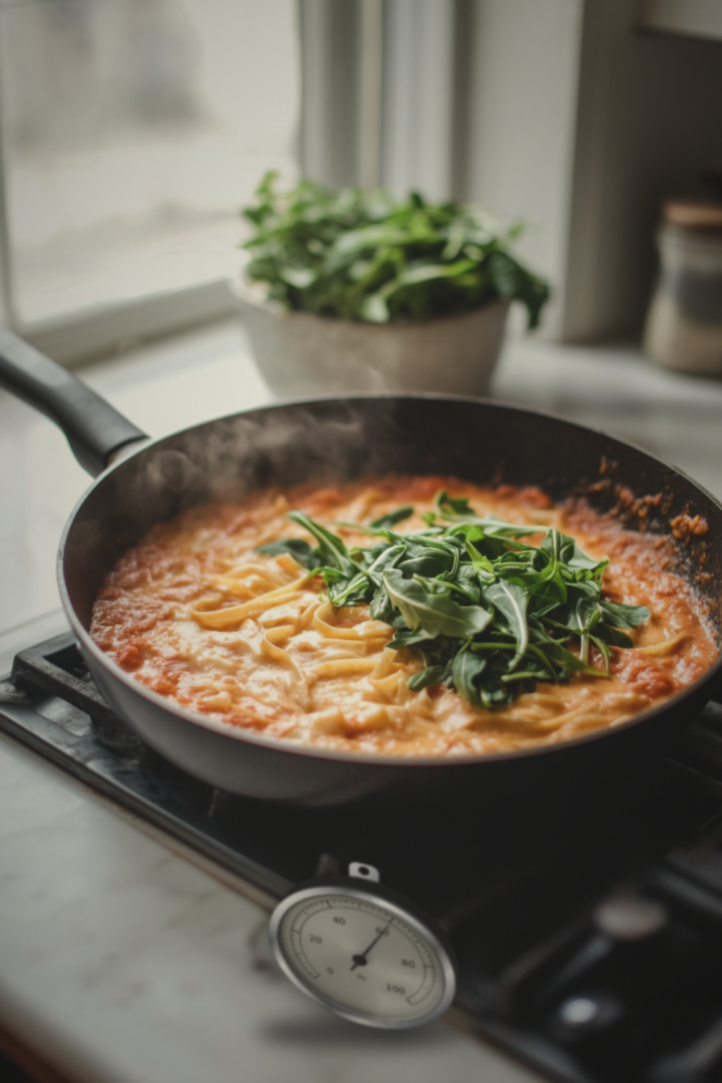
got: 60 %
